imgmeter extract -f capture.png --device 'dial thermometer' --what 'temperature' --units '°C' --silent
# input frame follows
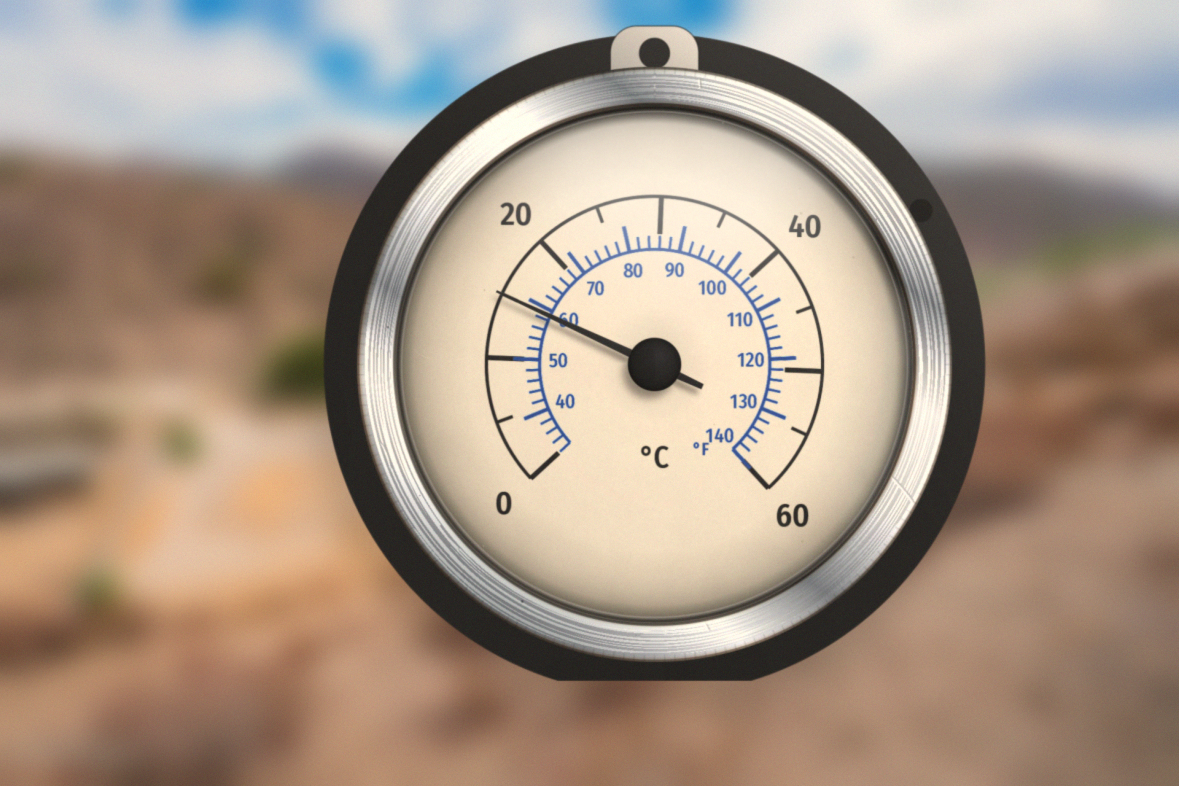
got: 15 °C
